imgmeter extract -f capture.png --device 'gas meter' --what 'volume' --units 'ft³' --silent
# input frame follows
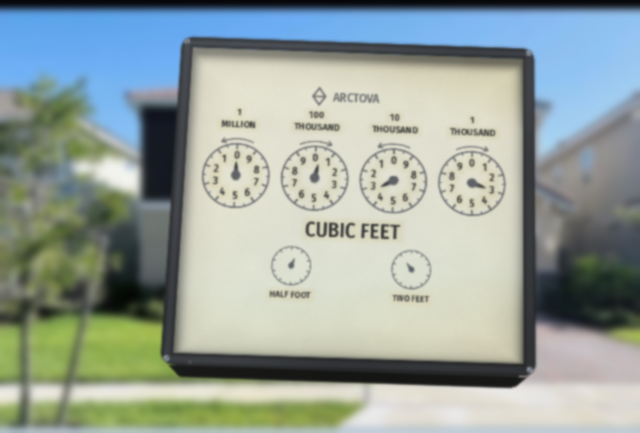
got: 3300 ft³
